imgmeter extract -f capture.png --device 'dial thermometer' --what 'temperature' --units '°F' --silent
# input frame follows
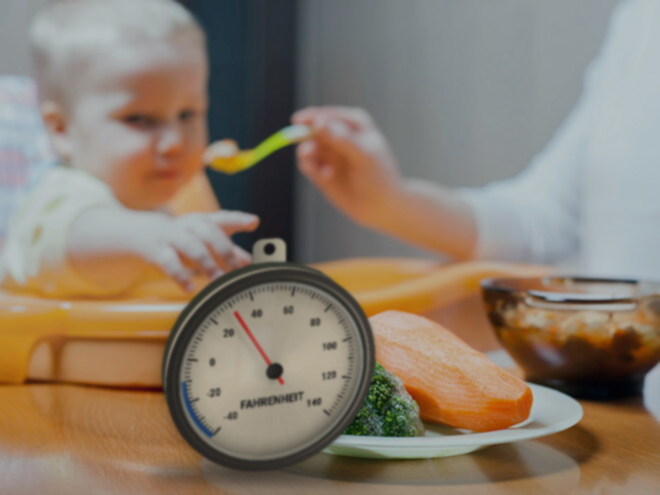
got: 30 °F
